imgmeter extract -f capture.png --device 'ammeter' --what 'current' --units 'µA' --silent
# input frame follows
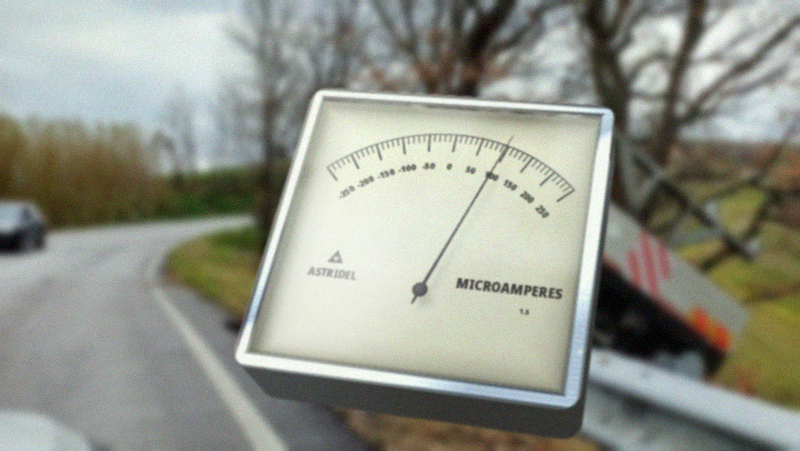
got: 100 µA
